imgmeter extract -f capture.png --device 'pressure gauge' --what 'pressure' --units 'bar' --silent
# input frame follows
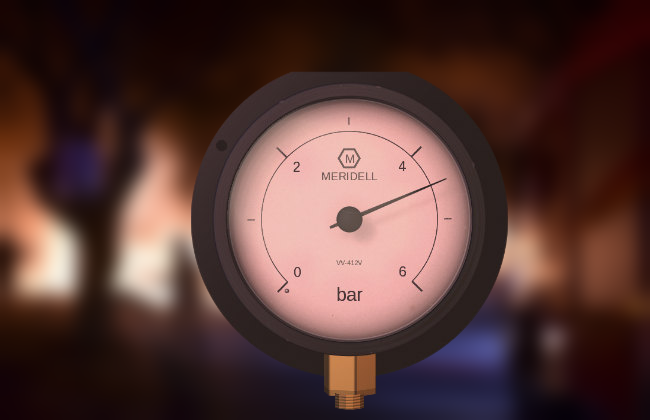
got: 4.5 bar
